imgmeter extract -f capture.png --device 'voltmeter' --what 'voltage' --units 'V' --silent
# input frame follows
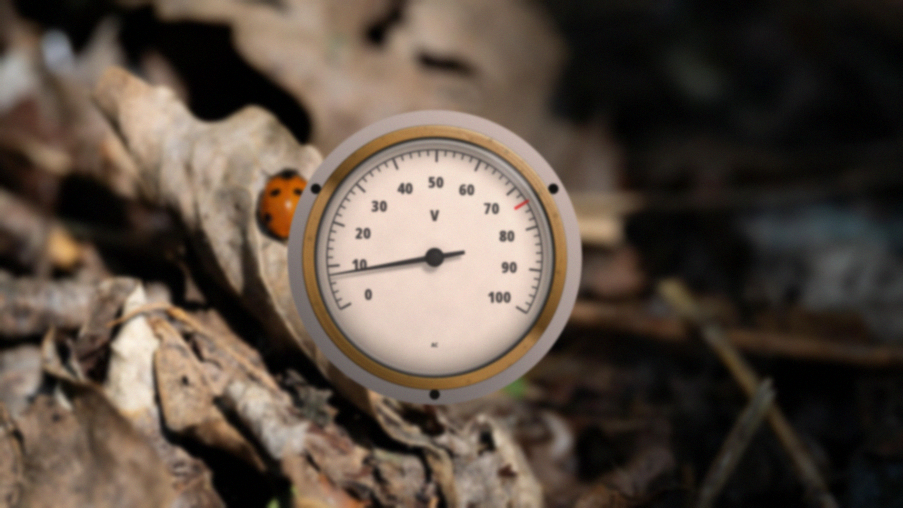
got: 8 V
